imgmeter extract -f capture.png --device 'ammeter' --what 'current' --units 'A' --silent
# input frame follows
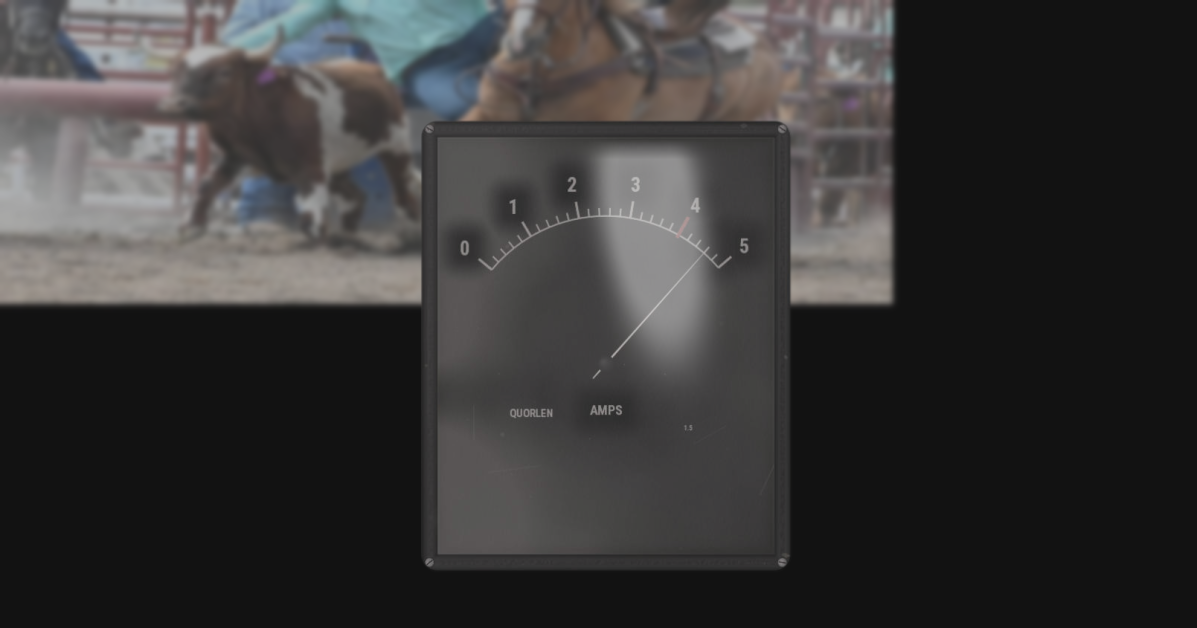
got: 4.6 A
